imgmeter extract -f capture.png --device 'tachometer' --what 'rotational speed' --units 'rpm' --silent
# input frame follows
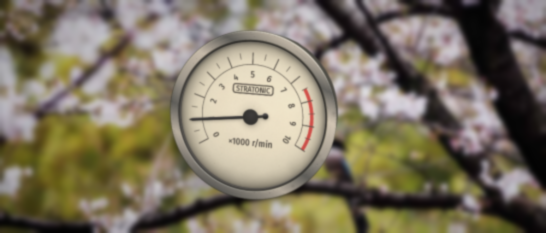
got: 1000 rpm
